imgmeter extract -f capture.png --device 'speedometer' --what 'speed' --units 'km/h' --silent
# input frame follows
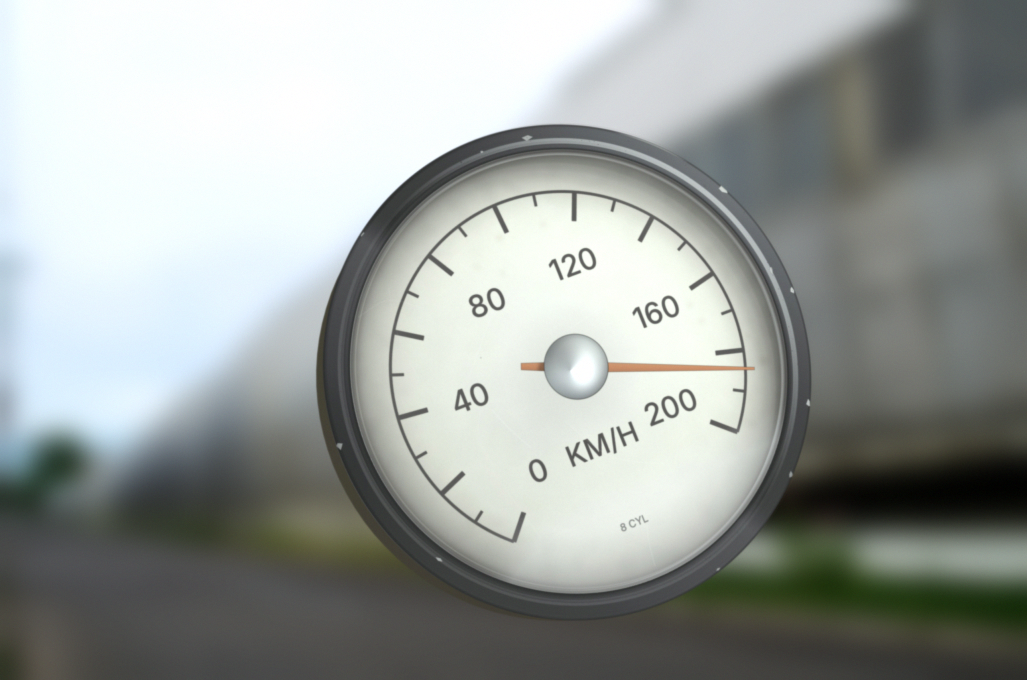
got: 185 km/h
